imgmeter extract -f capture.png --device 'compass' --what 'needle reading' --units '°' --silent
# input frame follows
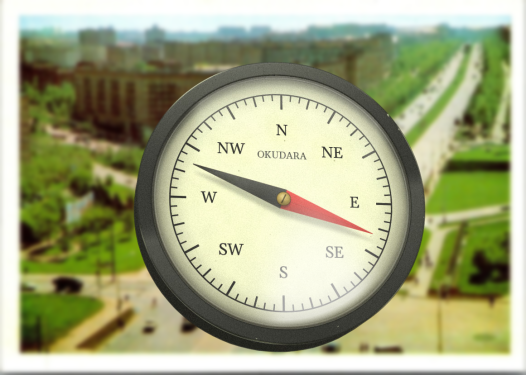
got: 110 °
